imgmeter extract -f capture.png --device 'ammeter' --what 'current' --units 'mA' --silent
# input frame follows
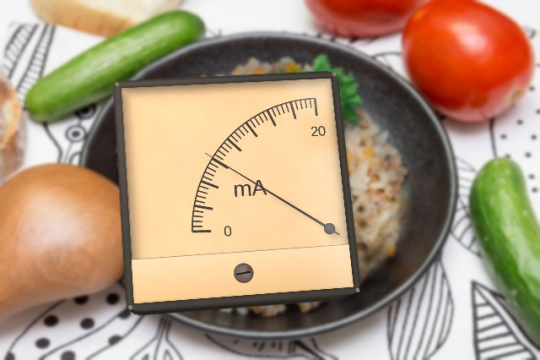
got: 7.5 mA
